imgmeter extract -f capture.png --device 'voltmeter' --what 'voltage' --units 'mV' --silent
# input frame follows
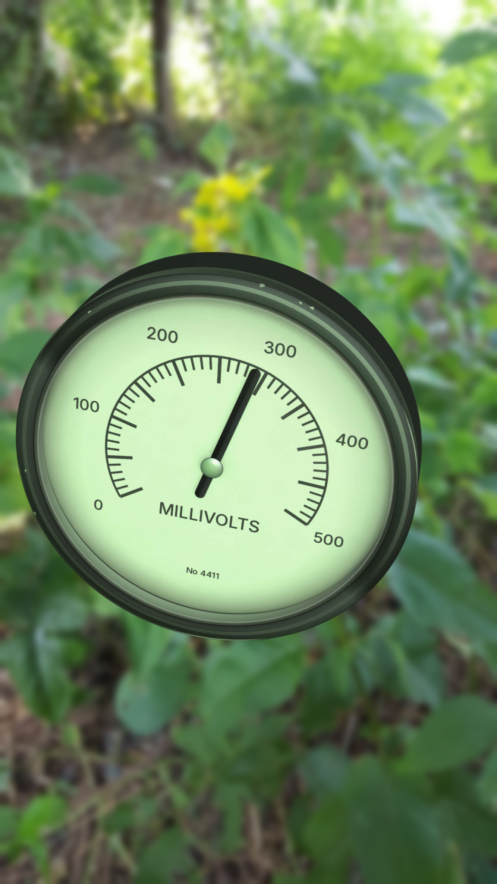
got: 290 mV
